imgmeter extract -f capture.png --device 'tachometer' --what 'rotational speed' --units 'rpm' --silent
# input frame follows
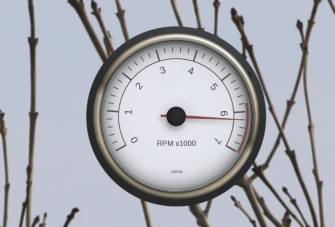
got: 6200 rpm
